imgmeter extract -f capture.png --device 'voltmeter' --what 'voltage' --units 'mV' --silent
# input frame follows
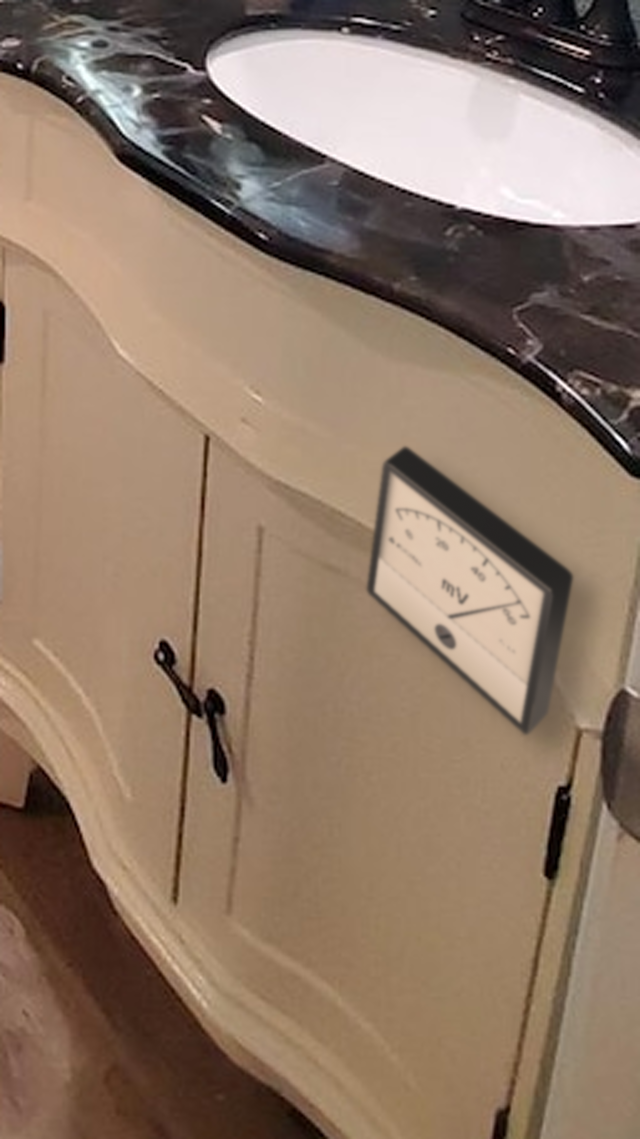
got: 55 mV
